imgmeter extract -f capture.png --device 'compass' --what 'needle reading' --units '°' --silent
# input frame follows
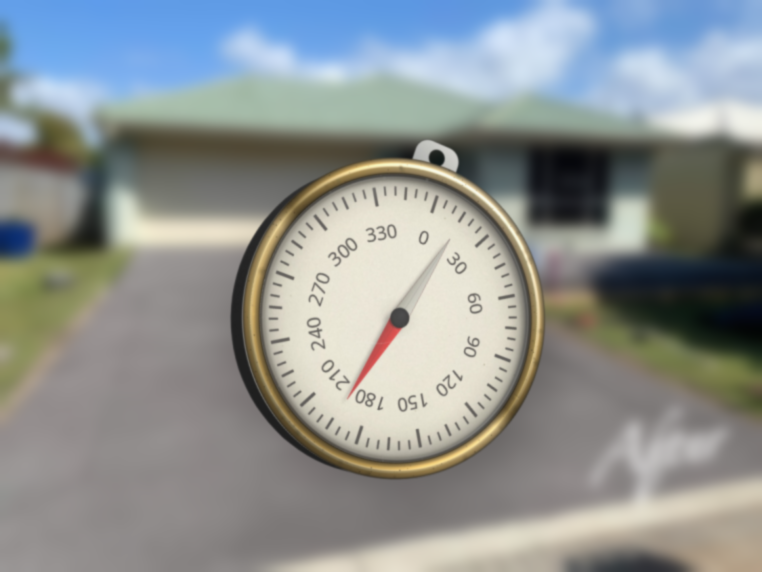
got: 195 °
